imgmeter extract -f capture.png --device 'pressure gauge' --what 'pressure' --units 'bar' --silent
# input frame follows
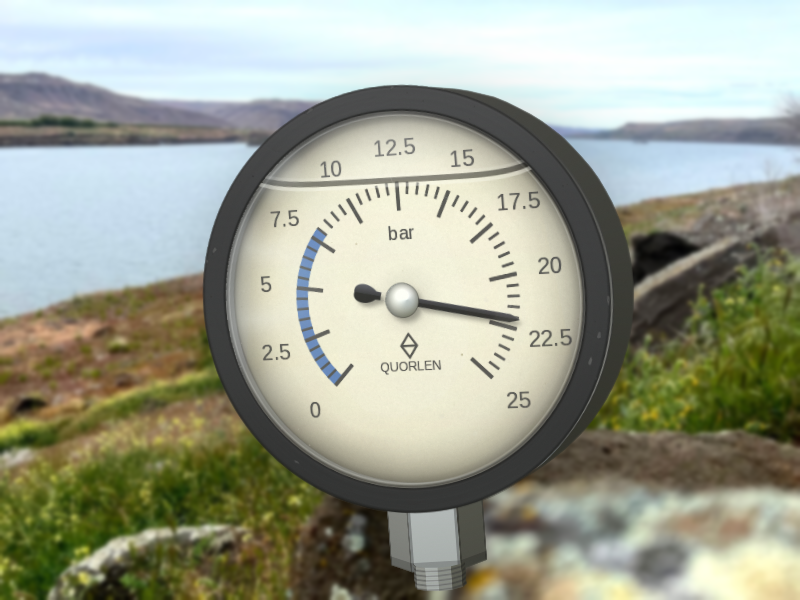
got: 22 bar
